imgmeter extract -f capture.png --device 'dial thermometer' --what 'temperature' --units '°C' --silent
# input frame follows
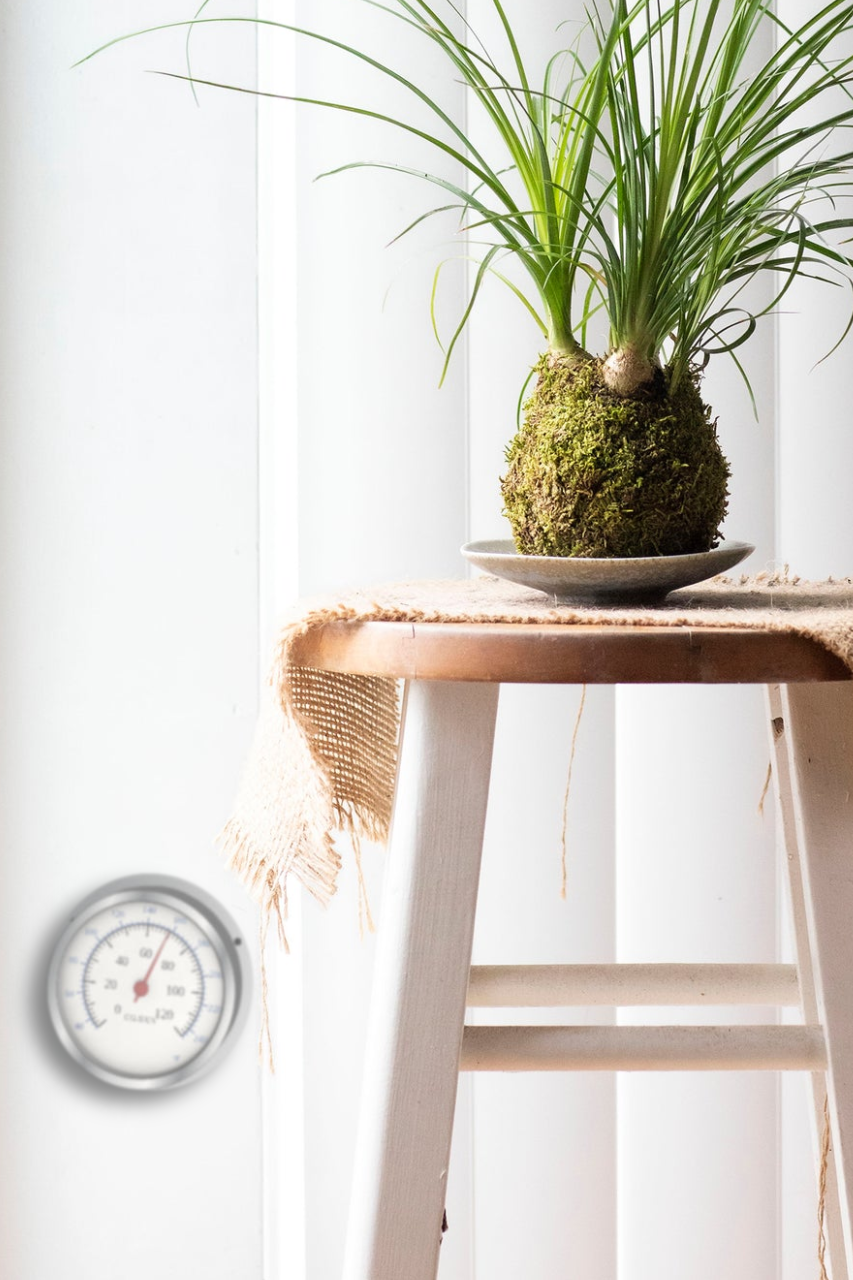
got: 70 °C
